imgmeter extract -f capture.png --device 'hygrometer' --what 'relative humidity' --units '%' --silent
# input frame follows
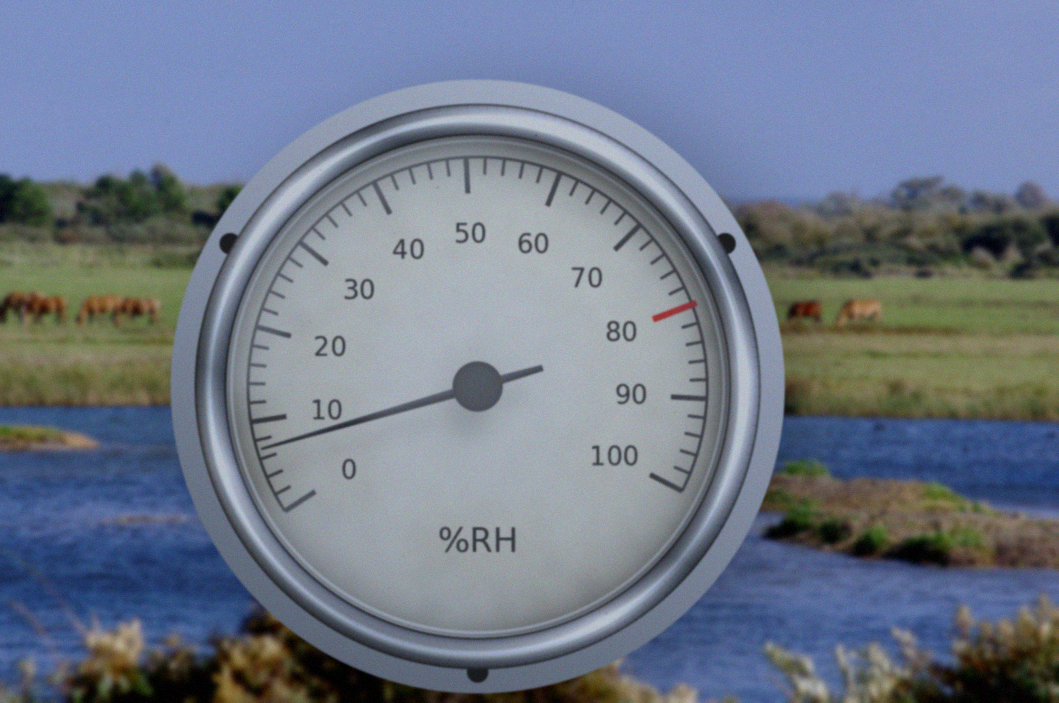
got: 7 %
